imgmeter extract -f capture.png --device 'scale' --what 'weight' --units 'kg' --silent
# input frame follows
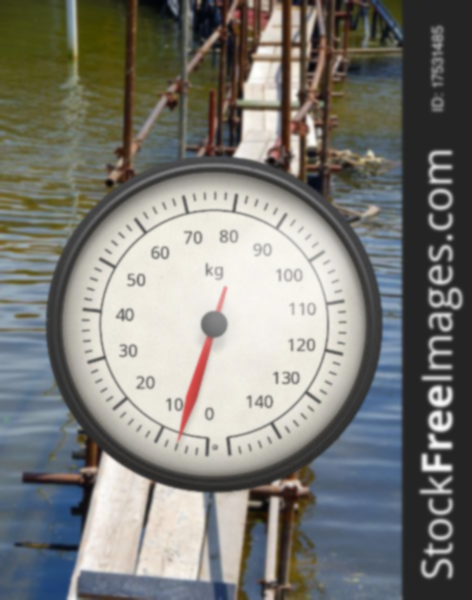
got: 6 kg
